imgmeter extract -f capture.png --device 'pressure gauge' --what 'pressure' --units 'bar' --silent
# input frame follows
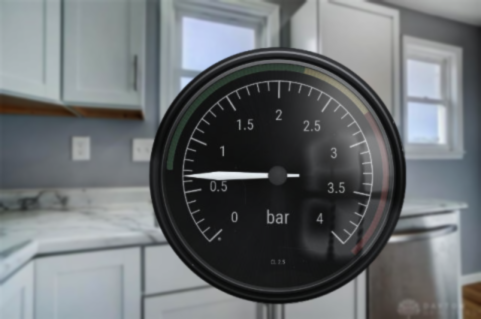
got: 0.65 bar
